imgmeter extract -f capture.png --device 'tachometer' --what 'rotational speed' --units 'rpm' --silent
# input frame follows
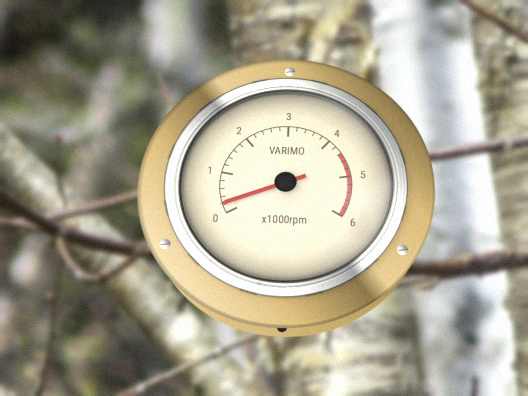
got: 200 rpm
